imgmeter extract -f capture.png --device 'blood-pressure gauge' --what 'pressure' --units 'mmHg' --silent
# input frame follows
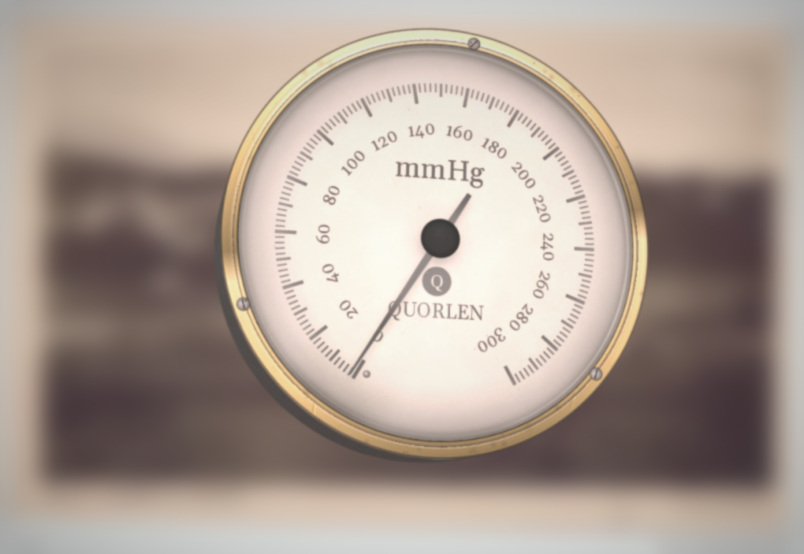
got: 2 mmHg
